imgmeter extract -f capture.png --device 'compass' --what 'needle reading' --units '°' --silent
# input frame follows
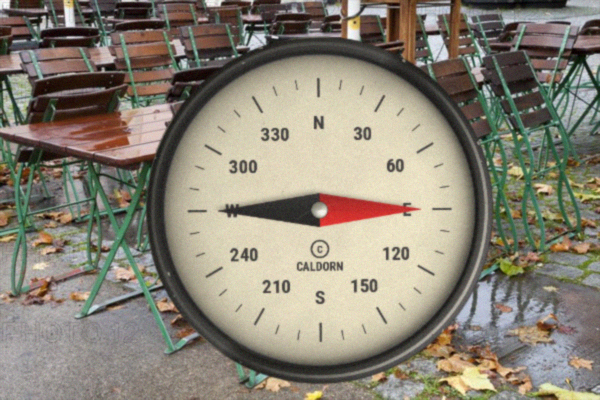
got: 90 °
